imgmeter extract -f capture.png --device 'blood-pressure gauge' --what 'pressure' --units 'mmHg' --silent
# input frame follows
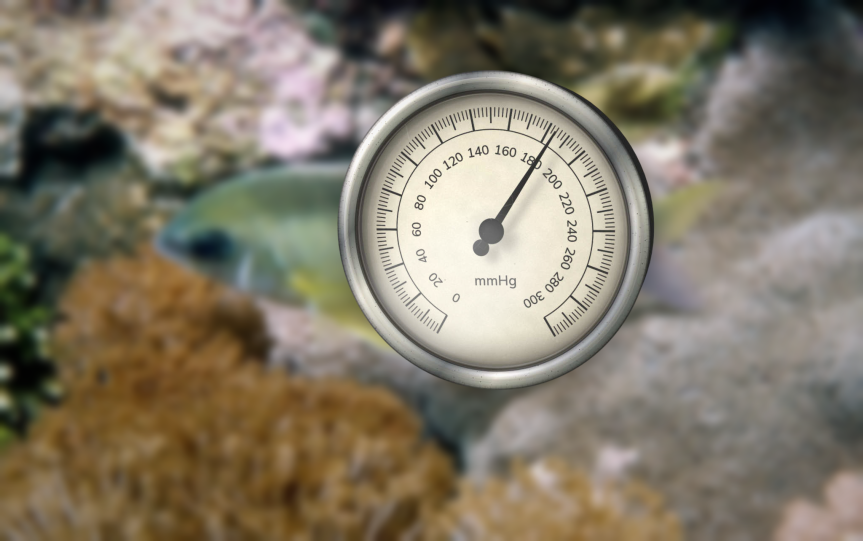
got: 184 mmHg
